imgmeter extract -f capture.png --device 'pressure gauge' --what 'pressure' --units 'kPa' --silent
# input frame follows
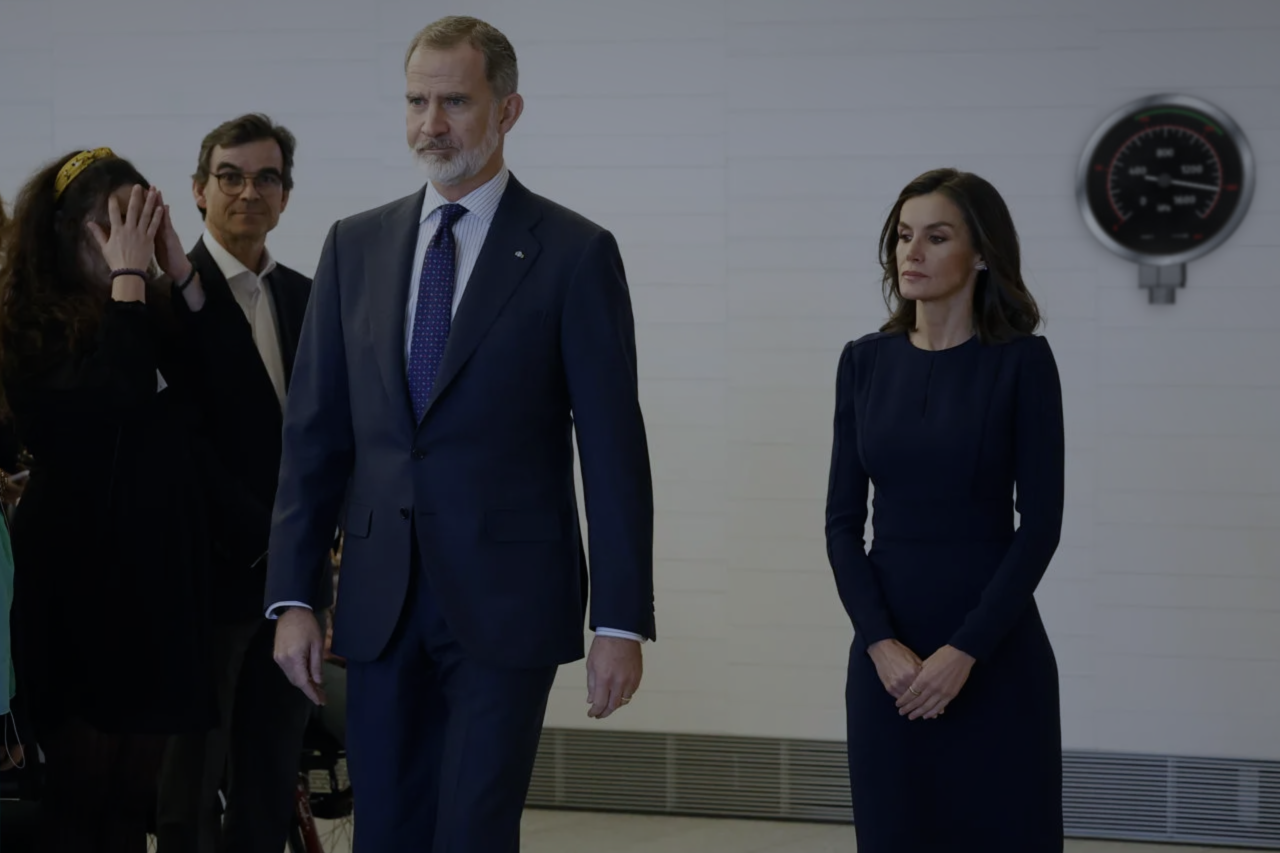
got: 1400 kPa
